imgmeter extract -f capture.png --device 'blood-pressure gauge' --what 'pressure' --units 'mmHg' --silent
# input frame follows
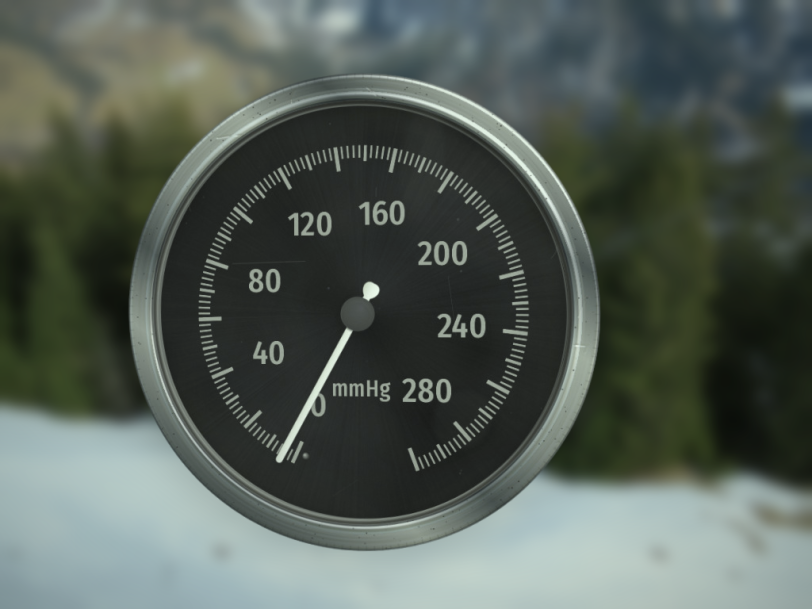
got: 4 mmHg
